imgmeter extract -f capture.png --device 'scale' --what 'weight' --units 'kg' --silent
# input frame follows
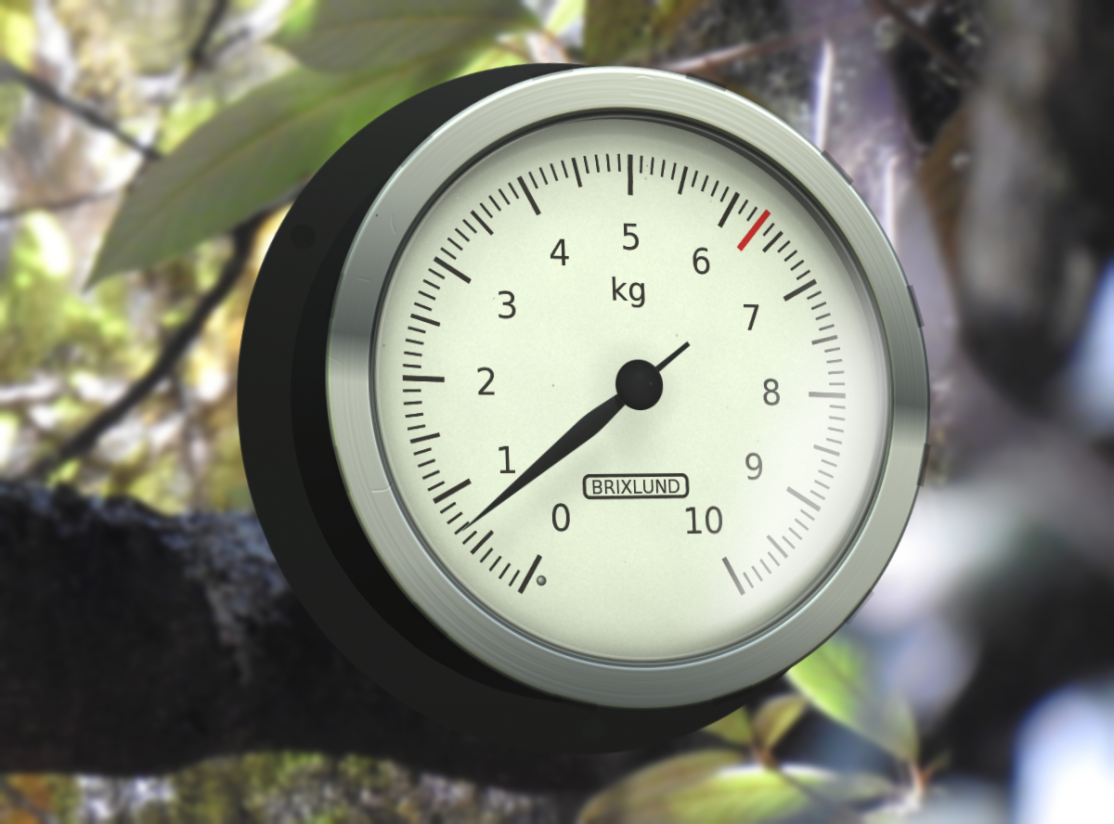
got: 0.7 kg
